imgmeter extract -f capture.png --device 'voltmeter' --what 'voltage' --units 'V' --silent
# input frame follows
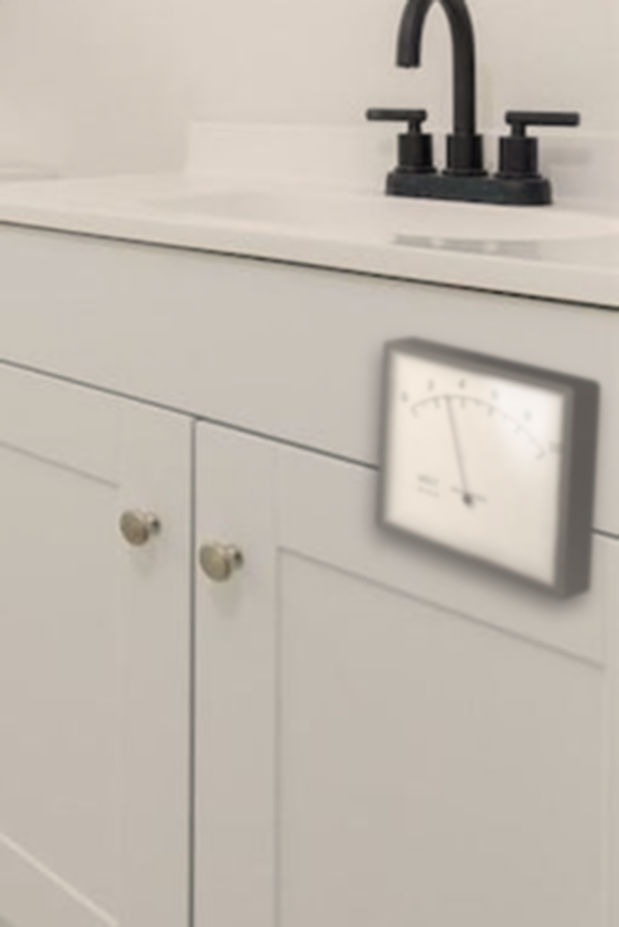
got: 3 V
